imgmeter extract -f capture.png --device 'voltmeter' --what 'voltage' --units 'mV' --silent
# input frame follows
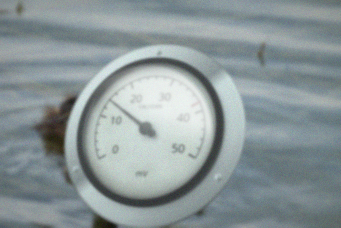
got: 14 mV
